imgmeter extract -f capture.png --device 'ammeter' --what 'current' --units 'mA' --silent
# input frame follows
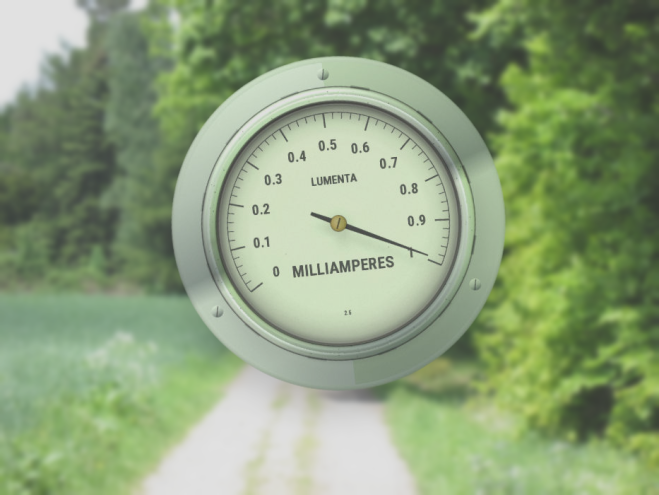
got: 0.99 mA
